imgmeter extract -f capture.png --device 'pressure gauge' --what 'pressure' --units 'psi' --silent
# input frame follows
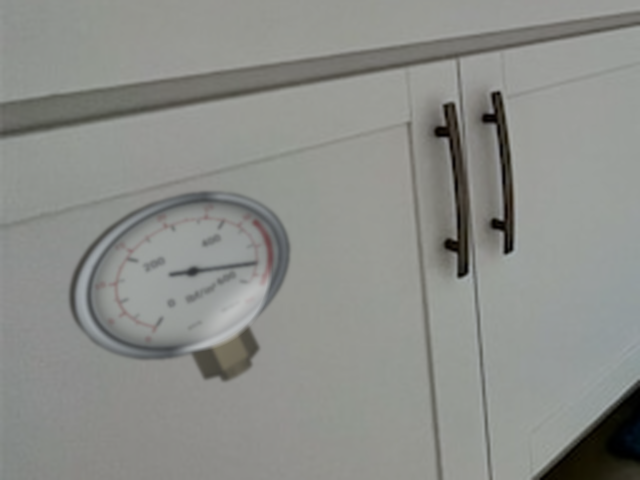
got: 550 psi
